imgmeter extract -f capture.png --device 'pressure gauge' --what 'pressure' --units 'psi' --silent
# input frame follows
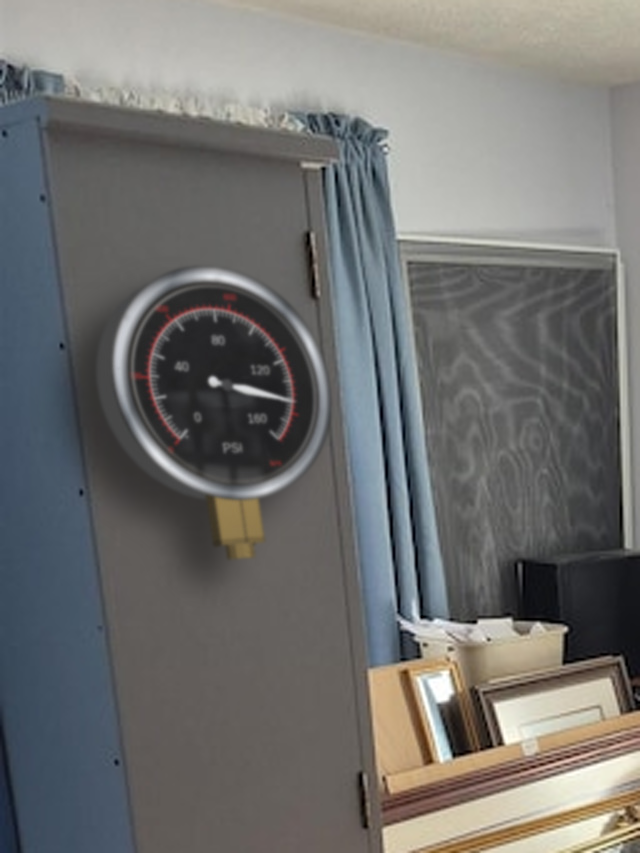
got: 140 psi
